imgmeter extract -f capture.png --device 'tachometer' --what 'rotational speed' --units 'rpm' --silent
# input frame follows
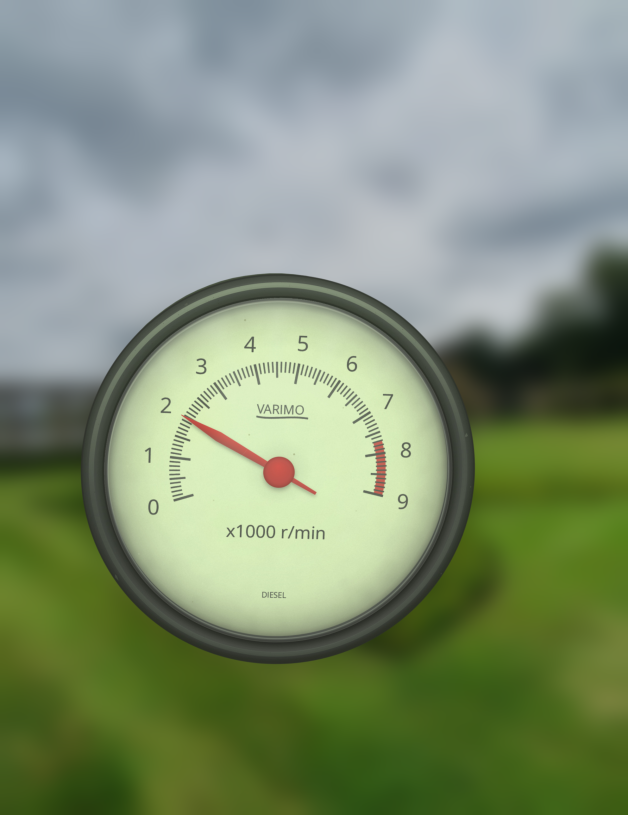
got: 2000 rpm
